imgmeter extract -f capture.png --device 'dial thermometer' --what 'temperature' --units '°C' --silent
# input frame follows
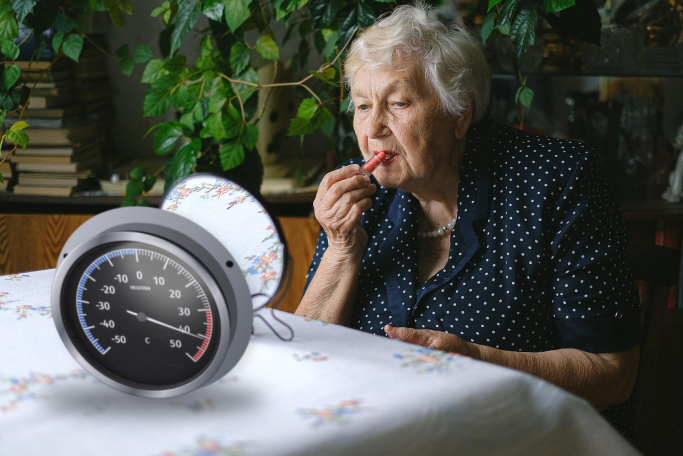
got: 40 °C
